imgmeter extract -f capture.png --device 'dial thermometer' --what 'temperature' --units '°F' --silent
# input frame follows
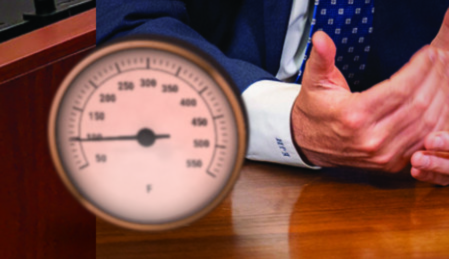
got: 100 °F
